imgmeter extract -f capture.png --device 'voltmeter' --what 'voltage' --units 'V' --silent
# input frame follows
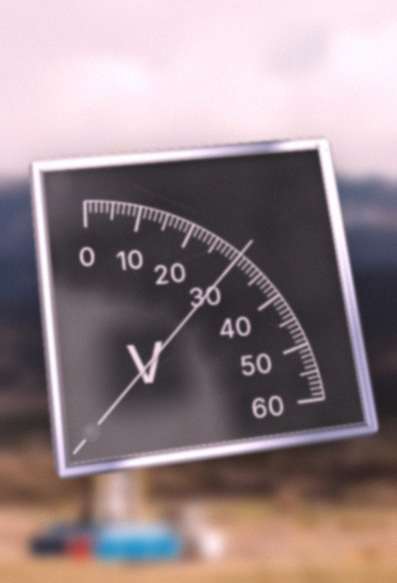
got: 30 V
